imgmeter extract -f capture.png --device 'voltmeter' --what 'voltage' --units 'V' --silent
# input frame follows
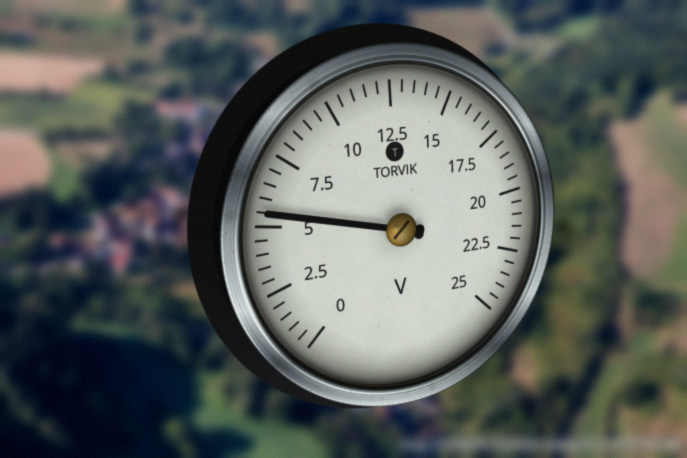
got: 5.5 V
